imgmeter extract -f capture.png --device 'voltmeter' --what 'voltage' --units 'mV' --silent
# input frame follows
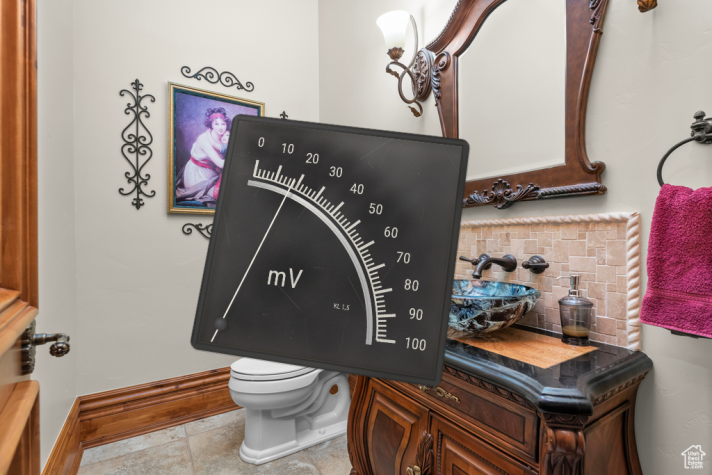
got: 18 mV
